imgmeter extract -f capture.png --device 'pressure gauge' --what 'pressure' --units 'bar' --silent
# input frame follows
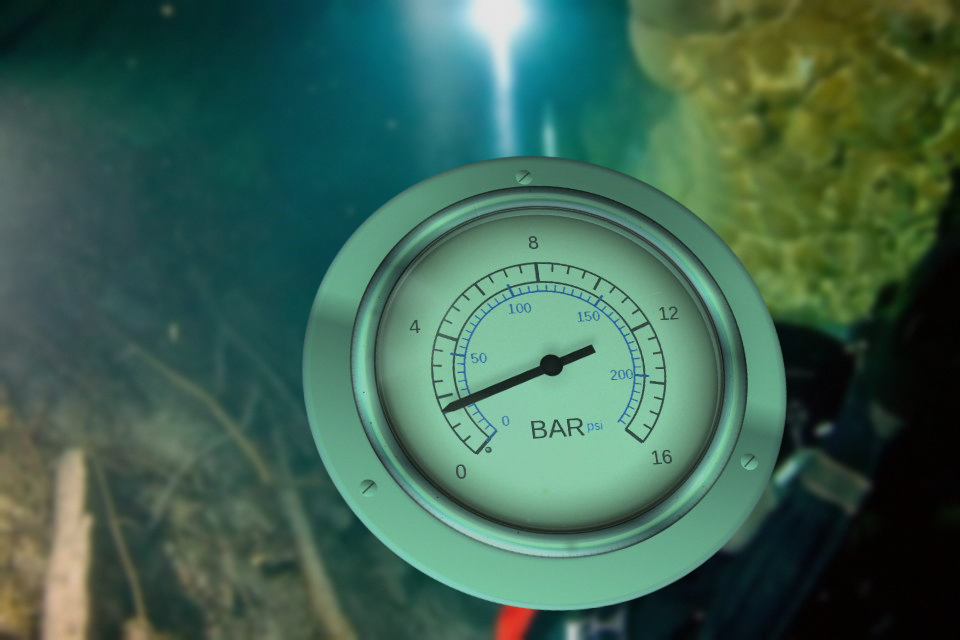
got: 1.5 bar
